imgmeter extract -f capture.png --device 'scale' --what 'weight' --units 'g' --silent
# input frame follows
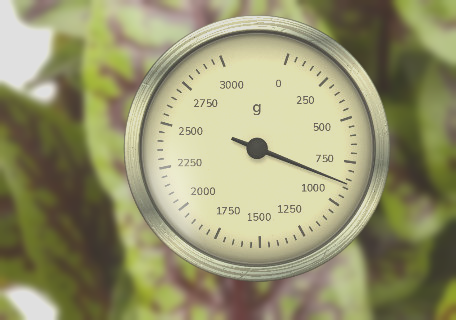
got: 875 g
